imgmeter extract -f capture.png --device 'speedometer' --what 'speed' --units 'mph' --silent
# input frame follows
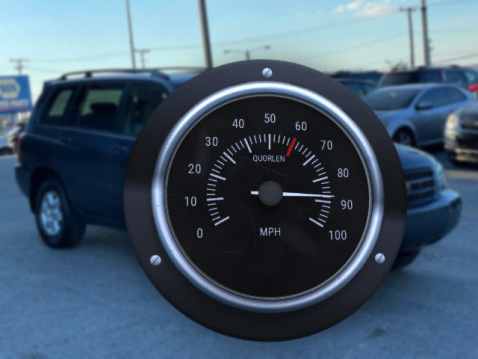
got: 88 mph
